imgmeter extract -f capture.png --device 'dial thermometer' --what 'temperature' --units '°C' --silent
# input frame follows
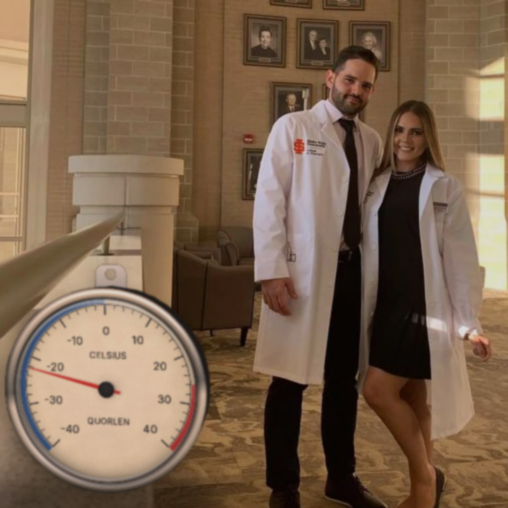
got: -22 °C
